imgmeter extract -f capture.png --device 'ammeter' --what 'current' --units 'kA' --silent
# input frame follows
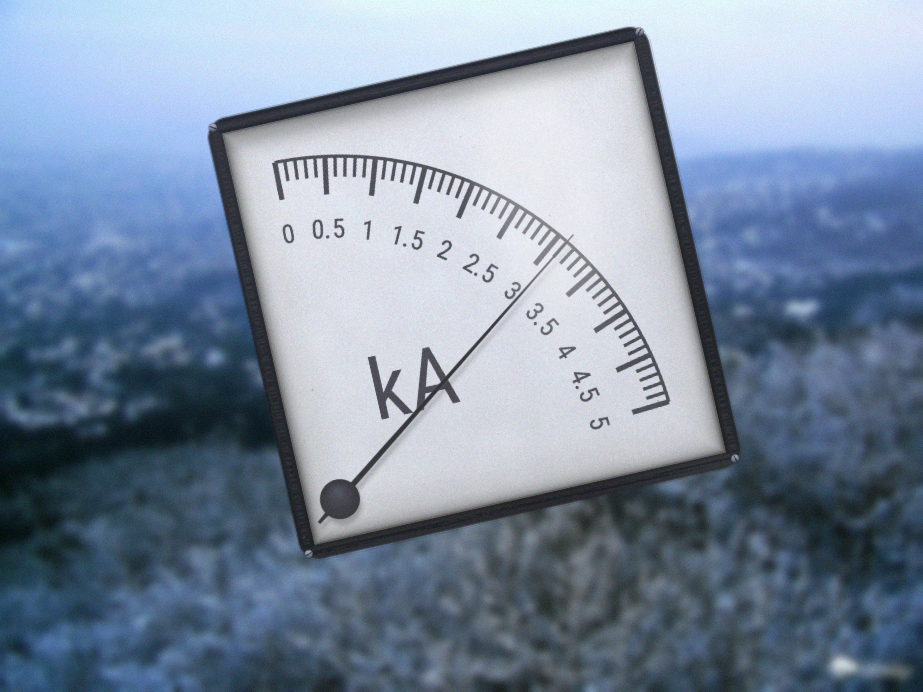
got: 3.1 kA
